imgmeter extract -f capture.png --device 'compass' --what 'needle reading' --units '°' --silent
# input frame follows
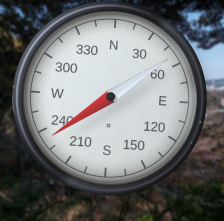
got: 232.5 °
